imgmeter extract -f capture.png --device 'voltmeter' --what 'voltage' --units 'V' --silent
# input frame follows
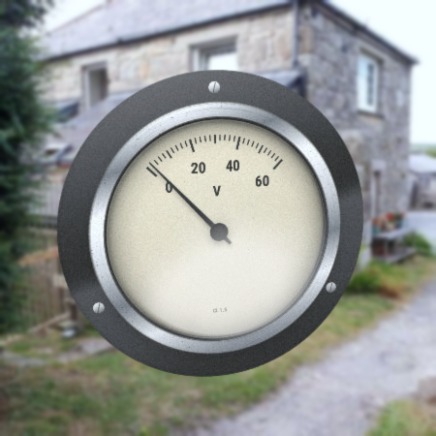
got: 2 V
